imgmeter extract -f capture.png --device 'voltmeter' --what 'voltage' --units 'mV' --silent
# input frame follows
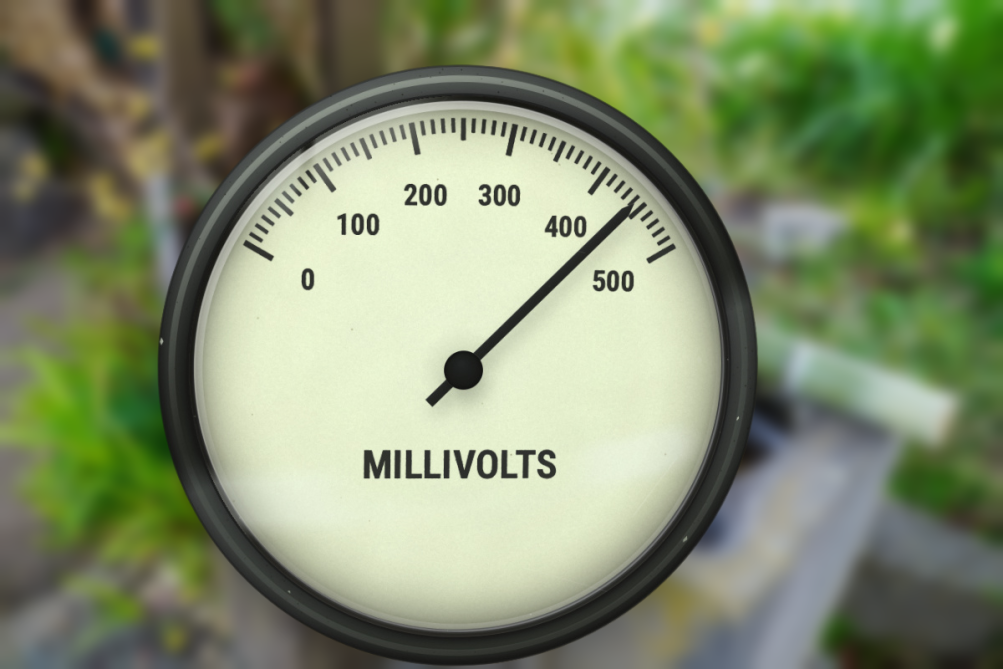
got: 440 mV
